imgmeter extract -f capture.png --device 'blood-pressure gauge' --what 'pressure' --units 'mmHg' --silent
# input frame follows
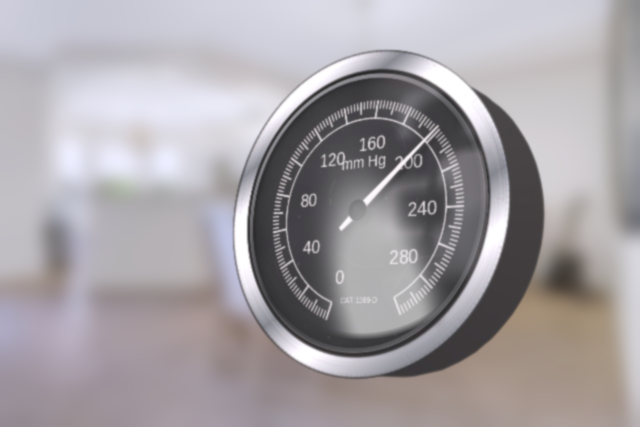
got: 200 mmHg
